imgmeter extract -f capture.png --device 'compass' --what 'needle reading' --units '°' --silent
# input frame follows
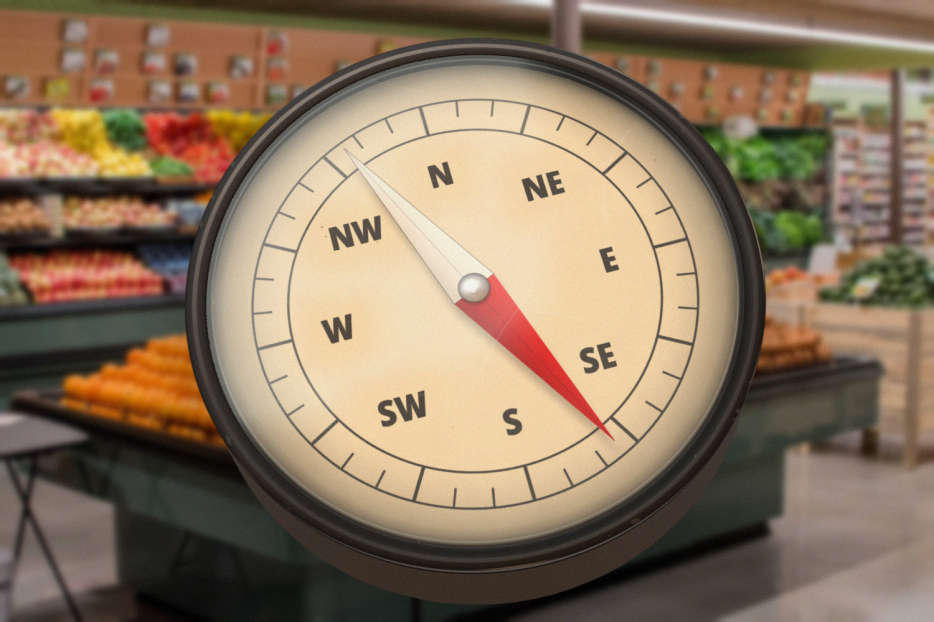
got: 155 °
